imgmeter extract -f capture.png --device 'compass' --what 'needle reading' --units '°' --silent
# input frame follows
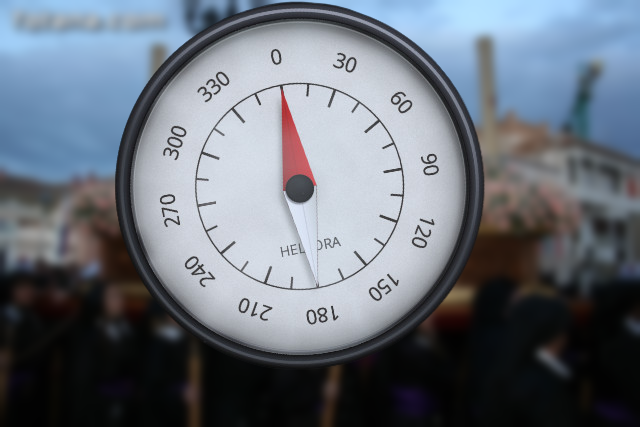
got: 0 °
